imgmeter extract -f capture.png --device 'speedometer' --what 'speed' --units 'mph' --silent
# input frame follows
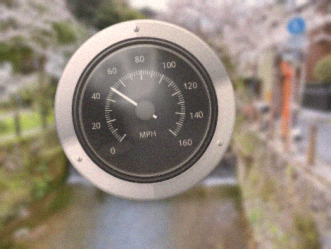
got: 50 mph
